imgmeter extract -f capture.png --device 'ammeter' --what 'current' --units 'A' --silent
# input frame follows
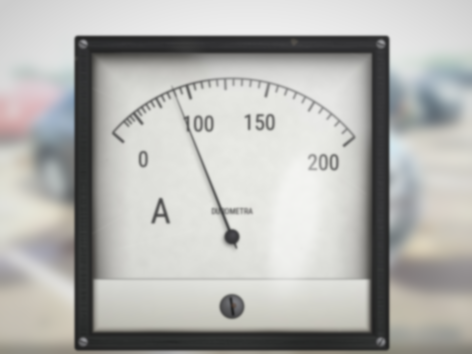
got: 90 A
